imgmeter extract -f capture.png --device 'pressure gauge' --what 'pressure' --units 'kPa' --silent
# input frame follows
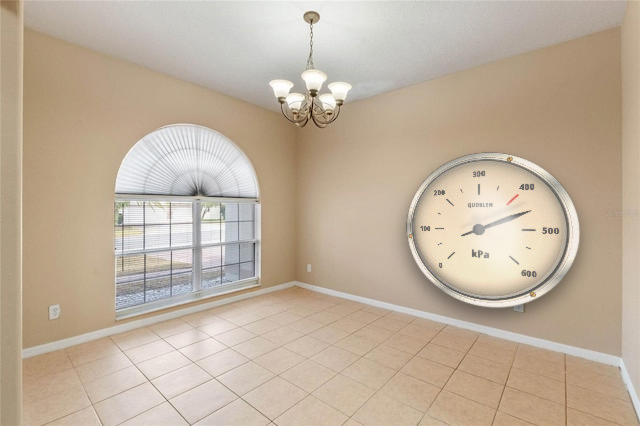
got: 450 kPa
